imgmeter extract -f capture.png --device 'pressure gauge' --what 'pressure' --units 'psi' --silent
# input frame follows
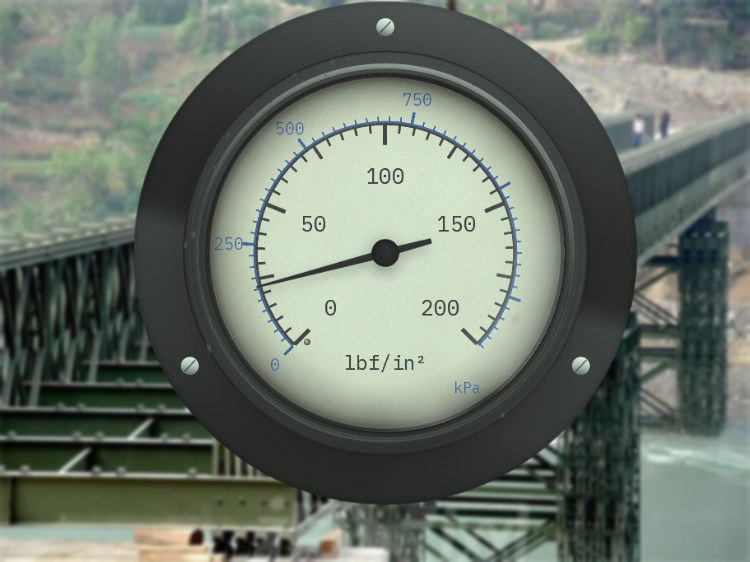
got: 22.5 psi
